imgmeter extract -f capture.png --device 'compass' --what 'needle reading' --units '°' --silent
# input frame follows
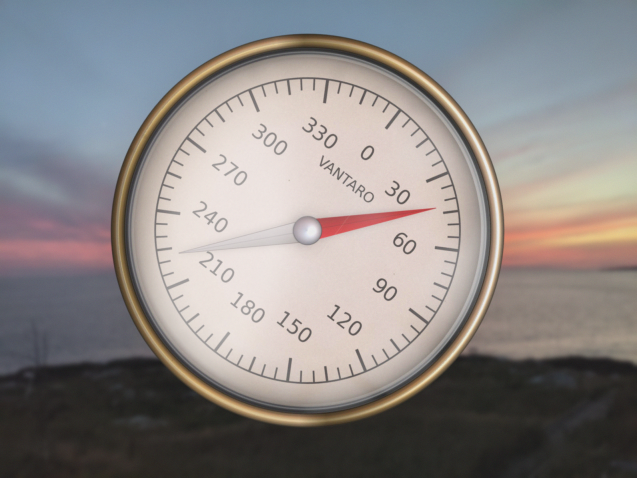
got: 42.5 °
